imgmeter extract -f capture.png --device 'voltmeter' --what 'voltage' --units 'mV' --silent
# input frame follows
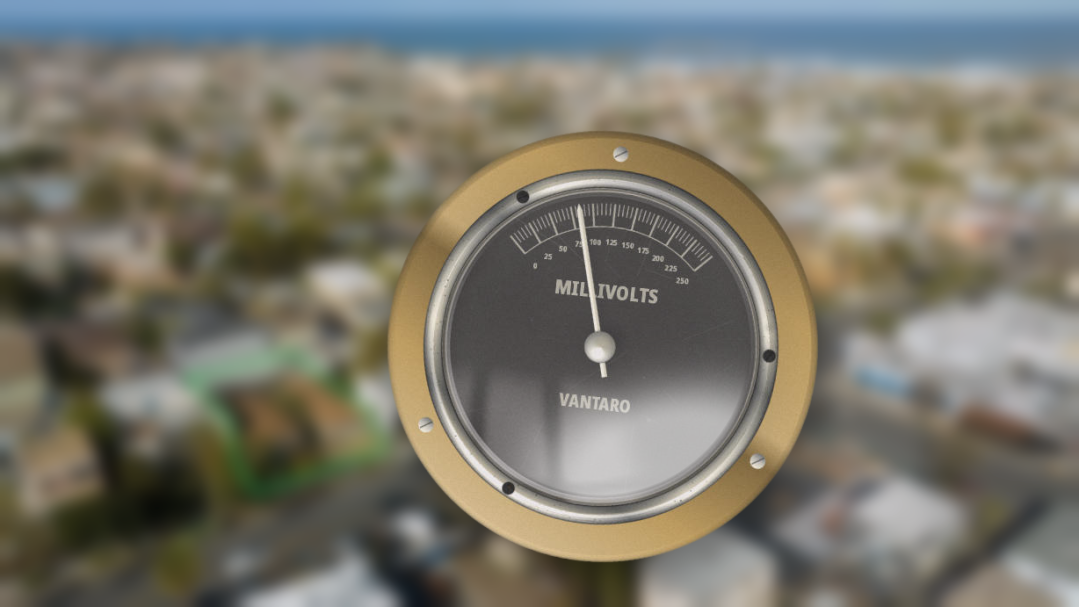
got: 85 mV
